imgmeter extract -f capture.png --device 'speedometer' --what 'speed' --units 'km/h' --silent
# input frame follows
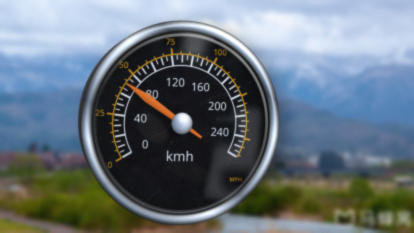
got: 70 km/h
